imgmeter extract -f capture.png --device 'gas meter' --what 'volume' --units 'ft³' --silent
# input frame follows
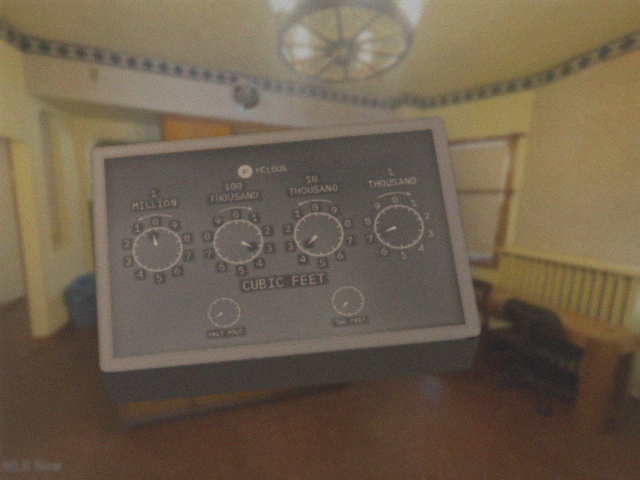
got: 33700 ft³
